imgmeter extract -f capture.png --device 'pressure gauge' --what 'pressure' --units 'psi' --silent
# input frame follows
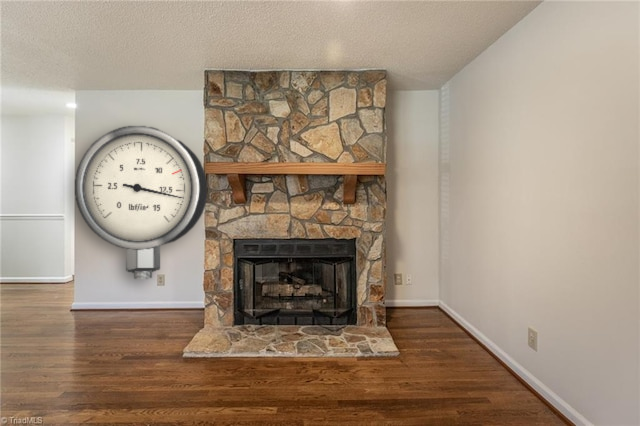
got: 13 psi
